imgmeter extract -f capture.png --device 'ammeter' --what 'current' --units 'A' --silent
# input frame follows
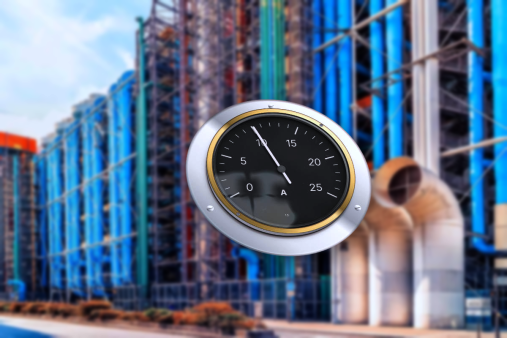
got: 10 A
